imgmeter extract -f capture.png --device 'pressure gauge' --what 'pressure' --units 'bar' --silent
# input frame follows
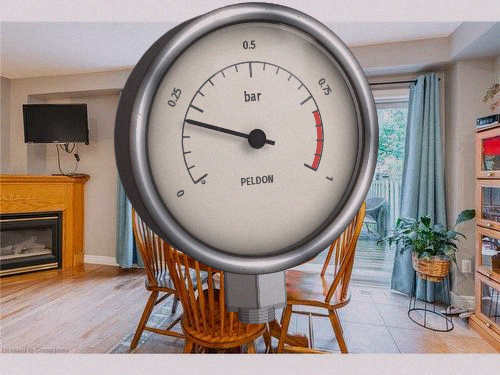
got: 0.2 bar
